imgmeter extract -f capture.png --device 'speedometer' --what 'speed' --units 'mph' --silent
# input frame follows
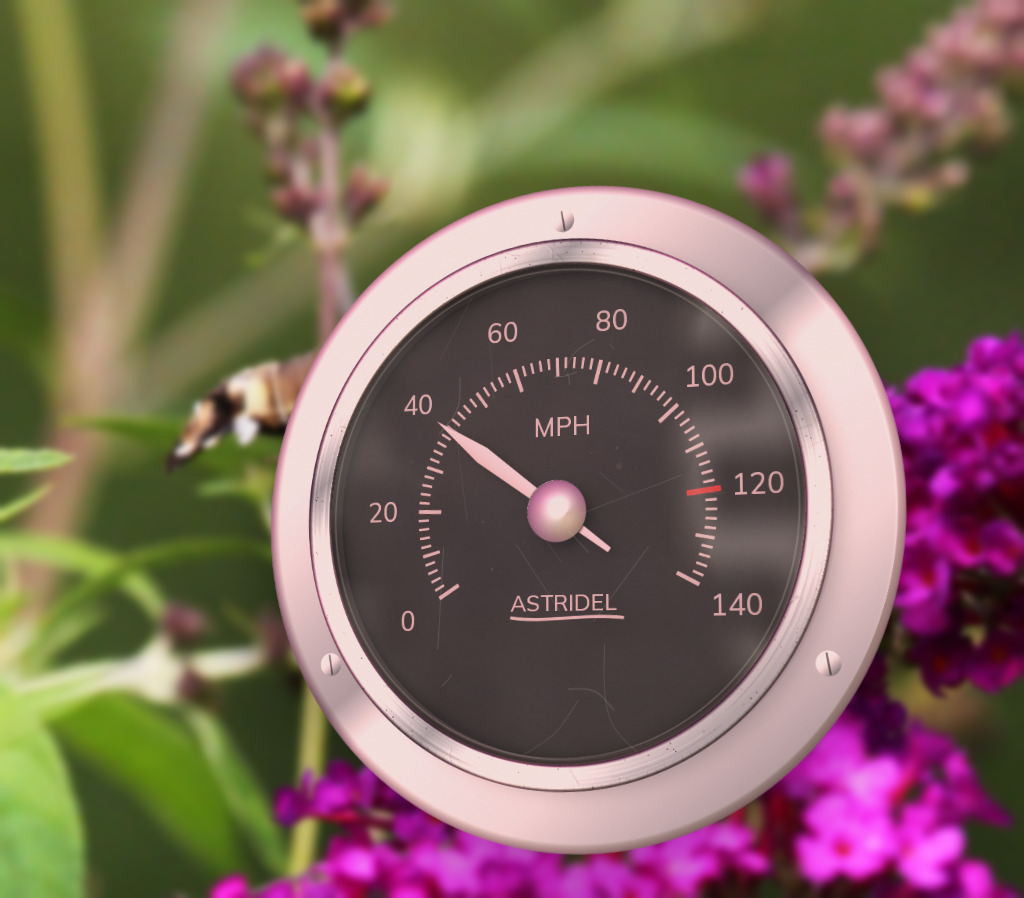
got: 40 mph
